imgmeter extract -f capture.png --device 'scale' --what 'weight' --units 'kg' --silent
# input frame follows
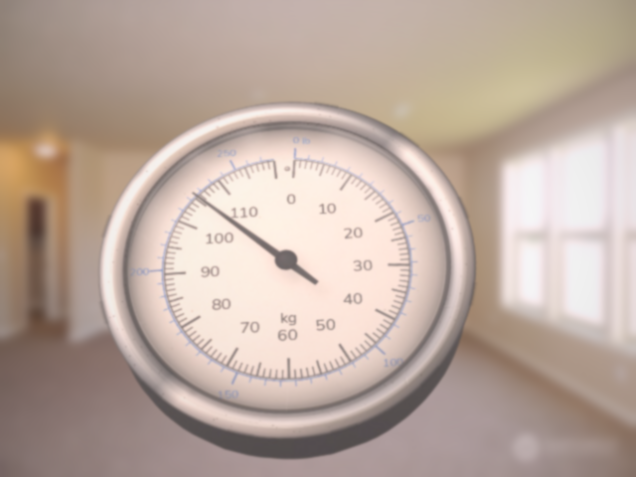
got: 105 kg
